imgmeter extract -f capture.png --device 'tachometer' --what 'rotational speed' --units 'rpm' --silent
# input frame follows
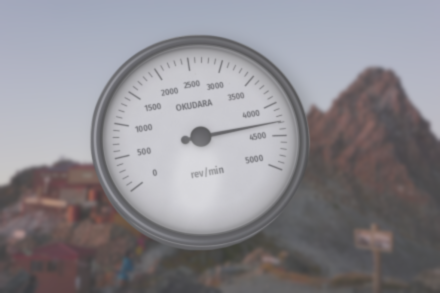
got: 4300 rpm
